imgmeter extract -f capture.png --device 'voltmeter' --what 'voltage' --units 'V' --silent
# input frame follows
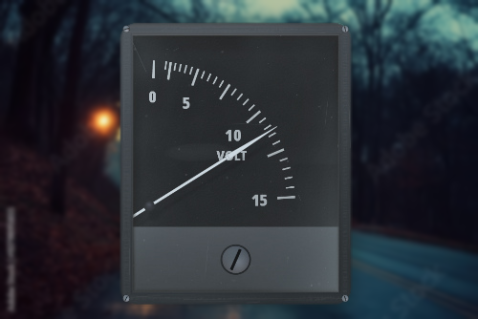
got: 11.25 V
